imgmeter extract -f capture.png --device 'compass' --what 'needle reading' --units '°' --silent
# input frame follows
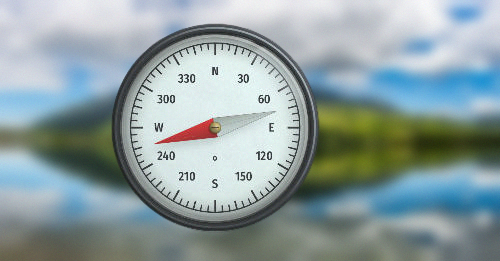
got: 255 °
